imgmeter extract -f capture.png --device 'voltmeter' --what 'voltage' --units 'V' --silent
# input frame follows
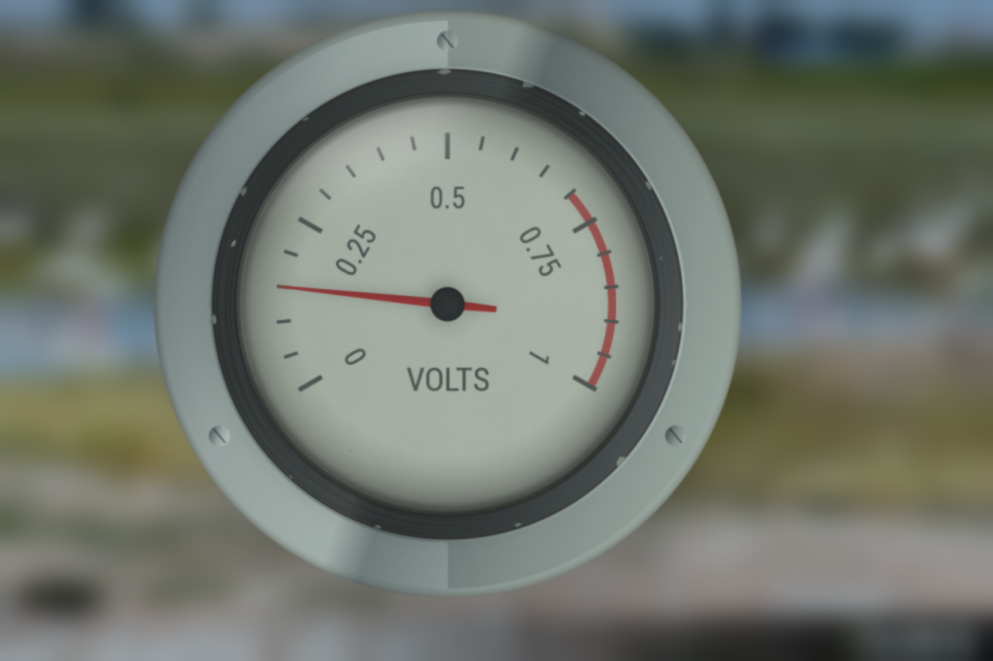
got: 0.15 V
